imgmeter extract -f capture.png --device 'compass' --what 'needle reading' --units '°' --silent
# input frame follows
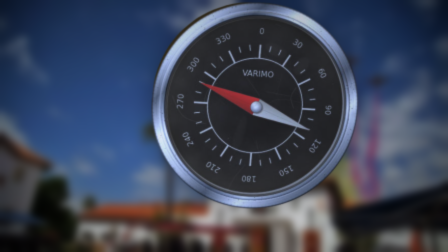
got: 290 °
